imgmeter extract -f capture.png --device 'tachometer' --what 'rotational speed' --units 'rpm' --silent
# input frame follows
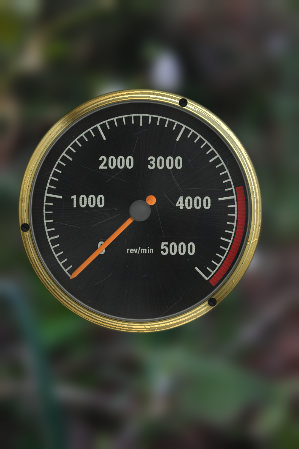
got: 0 rpm
